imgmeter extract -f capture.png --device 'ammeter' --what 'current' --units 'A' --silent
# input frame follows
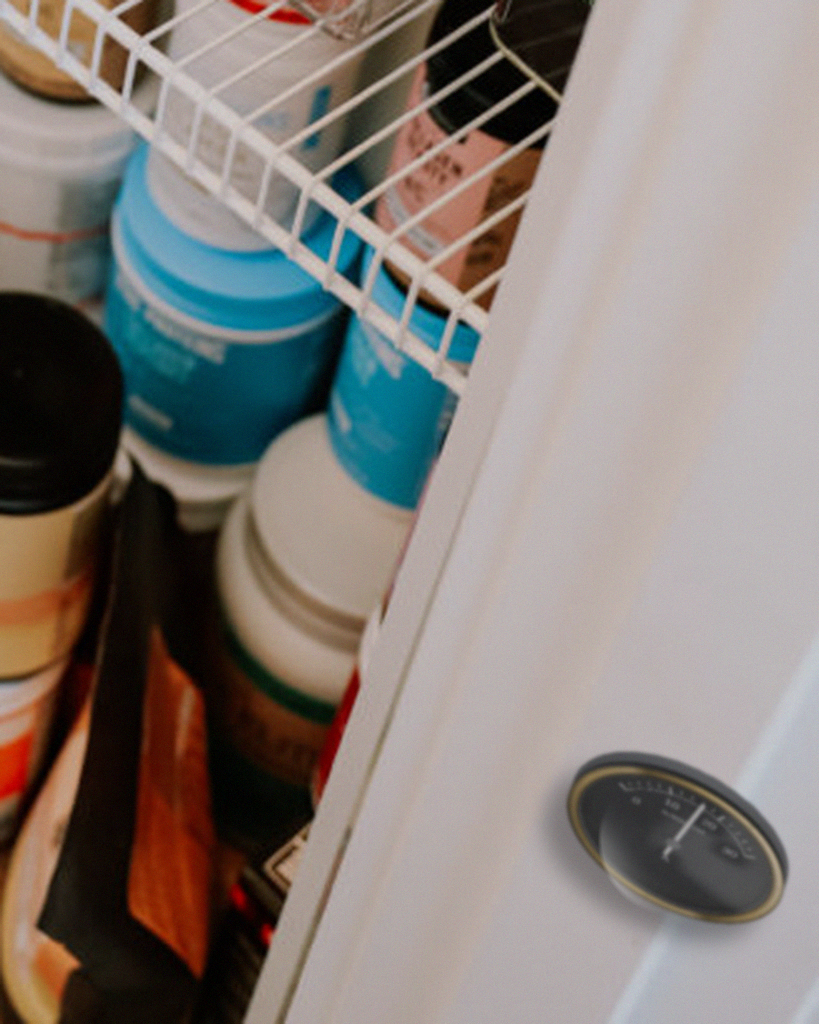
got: 16 A
